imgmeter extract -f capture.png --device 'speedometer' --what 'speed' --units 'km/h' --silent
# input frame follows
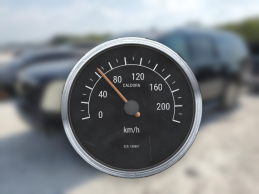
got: 65 km/h
